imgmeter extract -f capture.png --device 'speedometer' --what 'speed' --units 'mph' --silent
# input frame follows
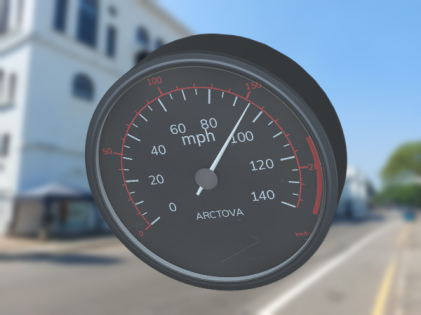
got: 95 mph
